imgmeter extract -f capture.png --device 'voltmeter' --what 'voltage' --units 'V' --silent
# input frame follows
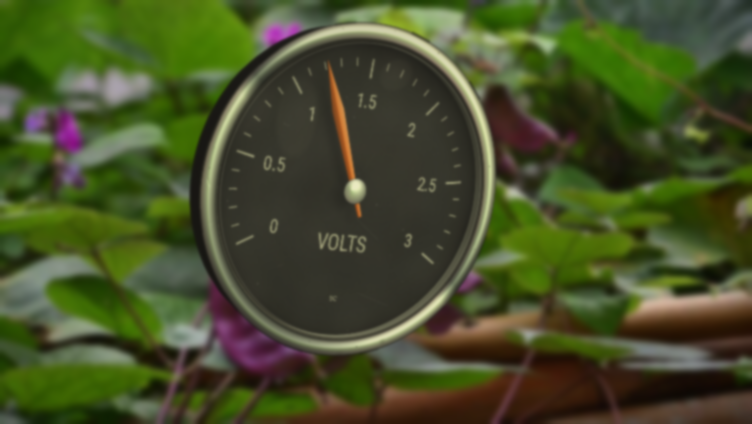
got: 1.2 V
